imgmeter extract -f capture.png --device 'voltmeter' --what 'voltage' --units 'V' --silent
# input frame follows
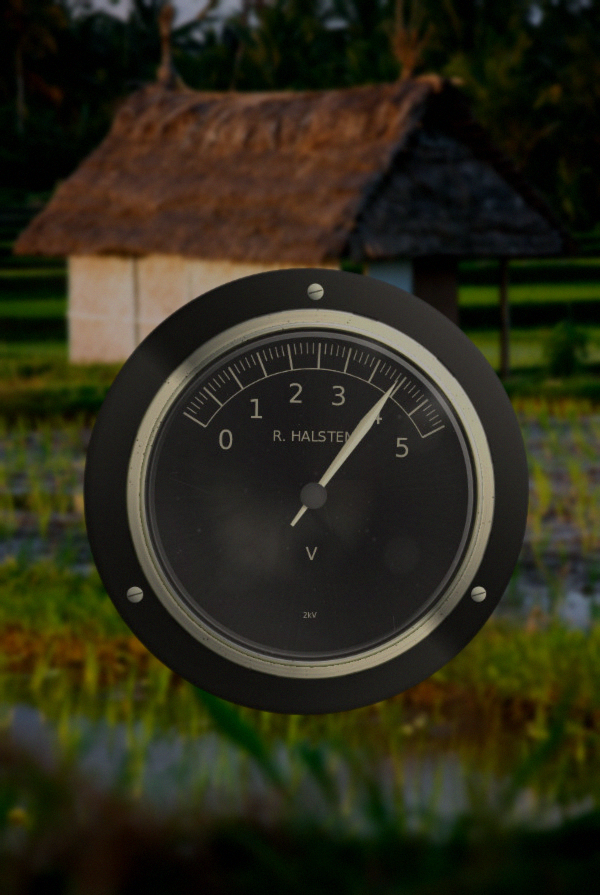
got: 3.9 V
